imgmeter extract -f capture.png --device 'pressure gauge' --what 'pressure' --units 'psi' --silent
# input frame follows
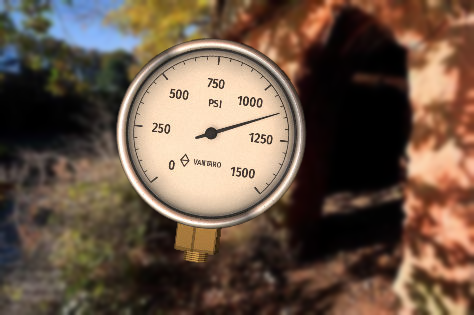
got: 1125 psi
